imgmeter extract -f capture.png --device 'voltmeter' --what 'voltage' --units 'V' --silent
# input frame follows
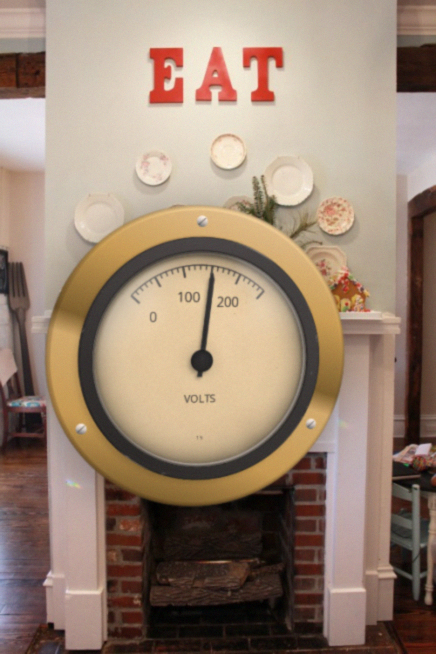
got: 150 V
